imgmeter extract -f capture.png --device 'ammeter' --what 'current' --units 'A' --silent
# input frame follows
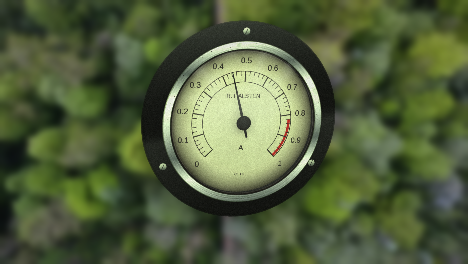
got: 0.44 A
